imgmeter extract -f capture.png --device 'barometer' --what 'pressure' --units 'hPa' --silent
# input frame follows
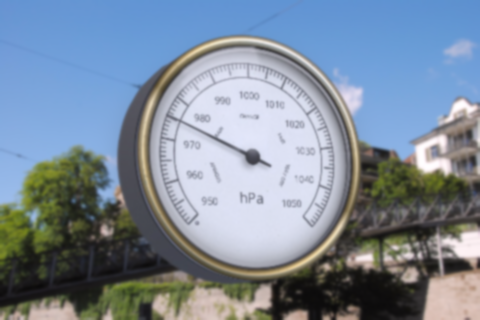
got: 975 hPa
